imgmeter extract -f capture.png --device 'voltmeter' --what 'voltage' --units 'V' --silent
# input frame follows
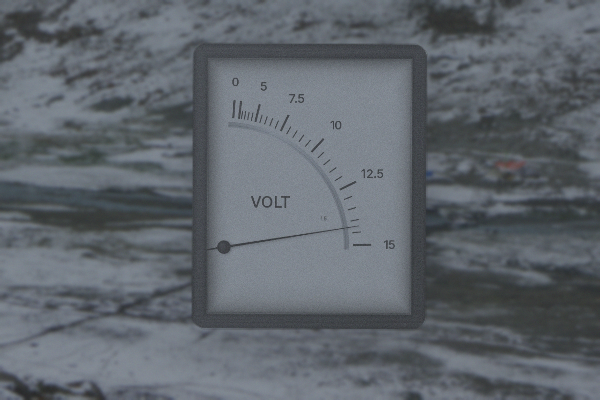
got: 14.25 V
